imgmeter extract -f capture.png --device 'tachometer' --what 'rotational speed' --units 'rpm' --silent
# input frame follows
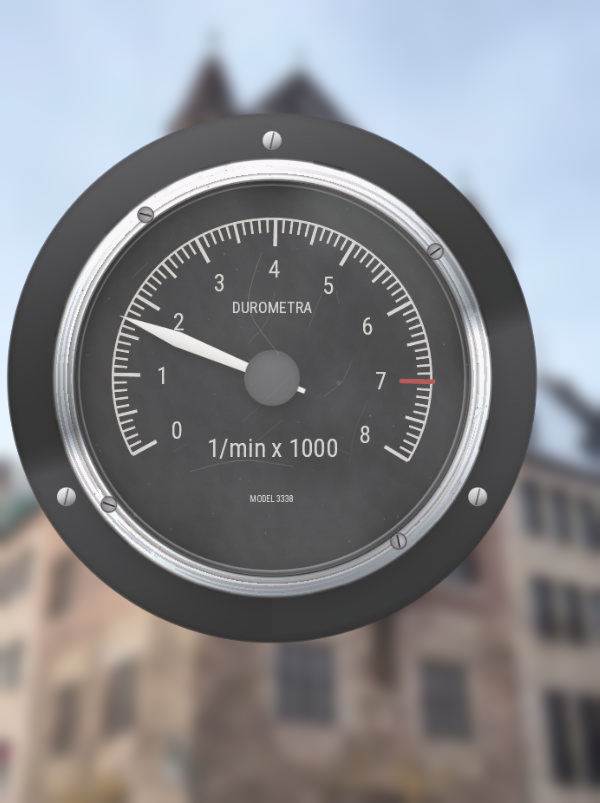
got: 1700 rpm
